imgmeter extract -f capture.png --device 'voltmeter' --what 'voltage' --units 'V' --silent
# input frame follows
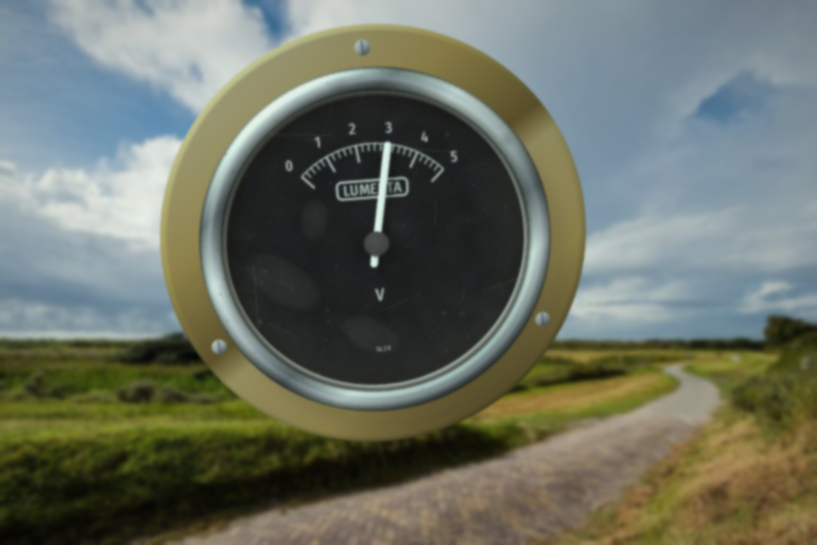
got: 3 V
